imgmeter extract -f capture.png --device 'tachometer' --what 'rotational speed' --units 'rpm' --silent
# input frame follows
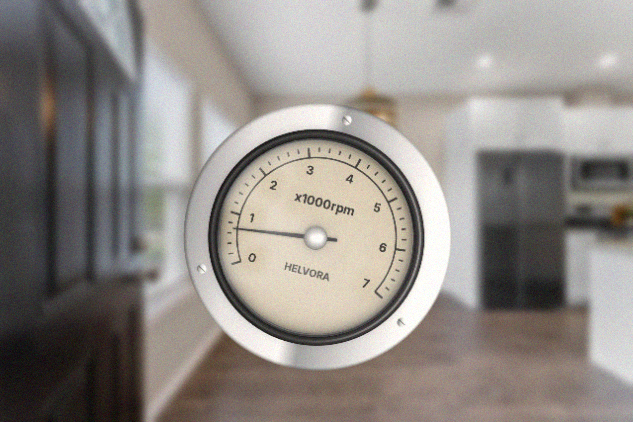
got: 700 rpm
